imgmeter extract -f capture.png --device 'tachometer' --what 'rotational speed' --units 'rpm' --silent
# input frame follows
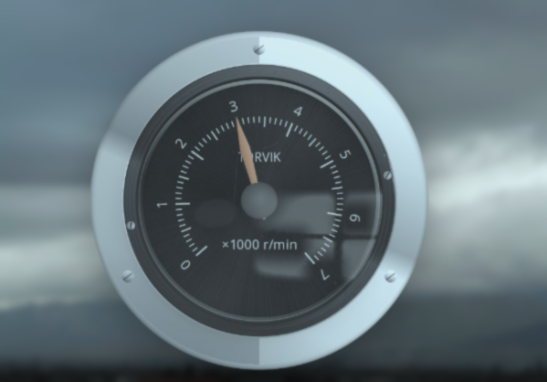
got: 3000 rpm
